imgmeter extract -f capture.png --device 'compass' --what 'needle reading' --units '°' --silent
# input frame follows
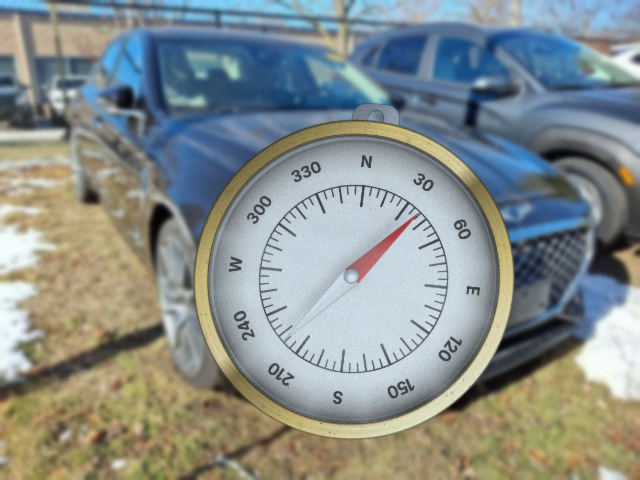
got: 40 °
